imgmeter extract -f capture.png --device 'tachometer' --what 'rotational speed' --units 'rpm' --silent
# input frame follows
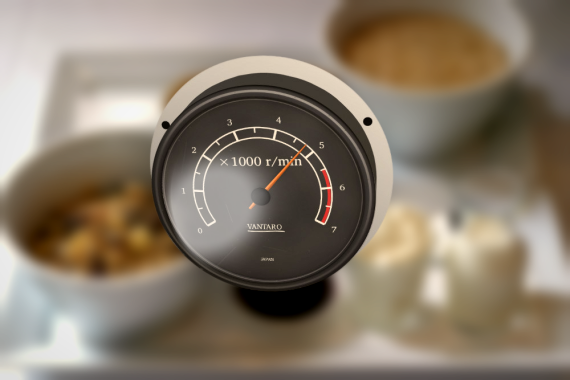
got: 4750 rpm
